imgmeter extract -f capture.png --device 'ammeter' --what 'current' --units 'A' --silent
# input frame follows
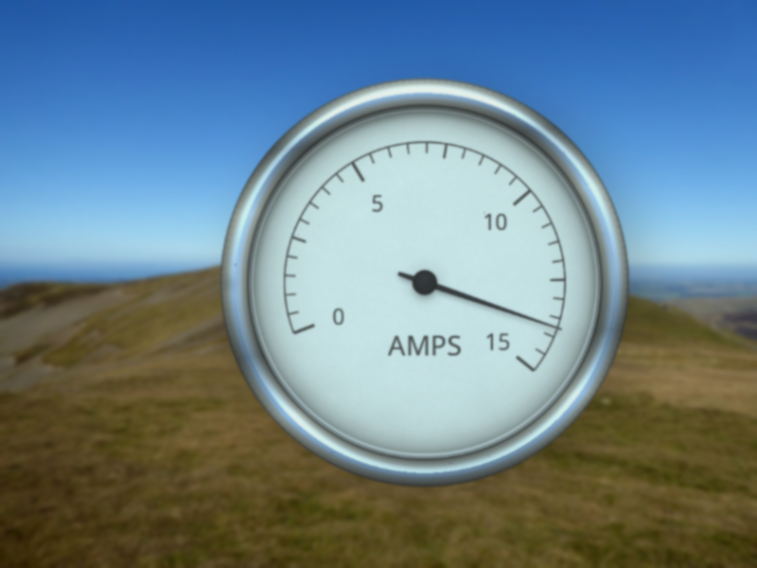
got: 13.75 A
